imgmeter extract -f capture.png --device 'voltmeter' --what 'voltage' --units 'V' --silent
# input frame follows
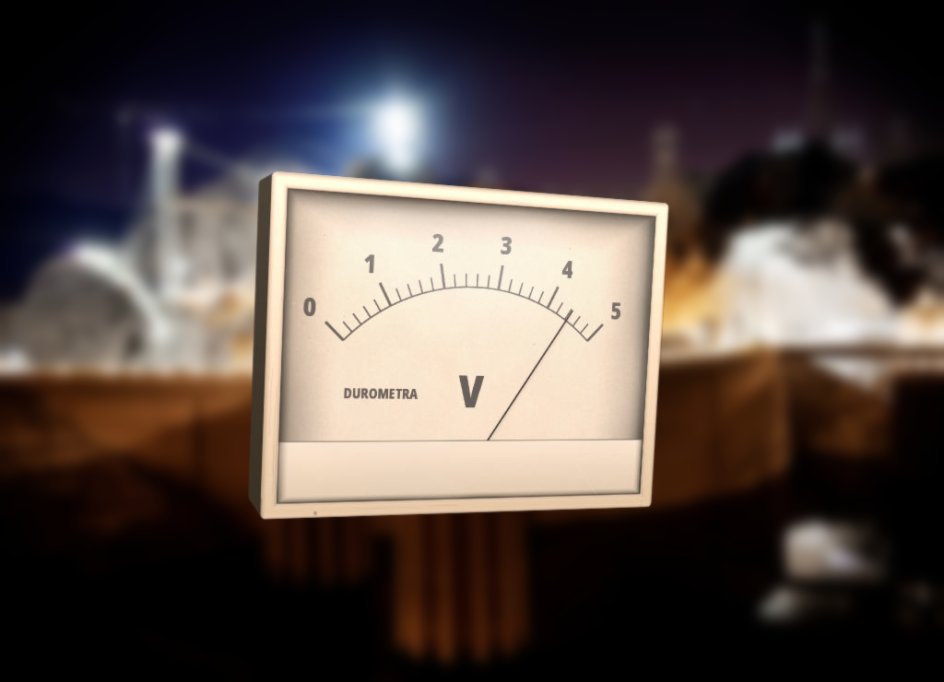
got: 4.4 V
